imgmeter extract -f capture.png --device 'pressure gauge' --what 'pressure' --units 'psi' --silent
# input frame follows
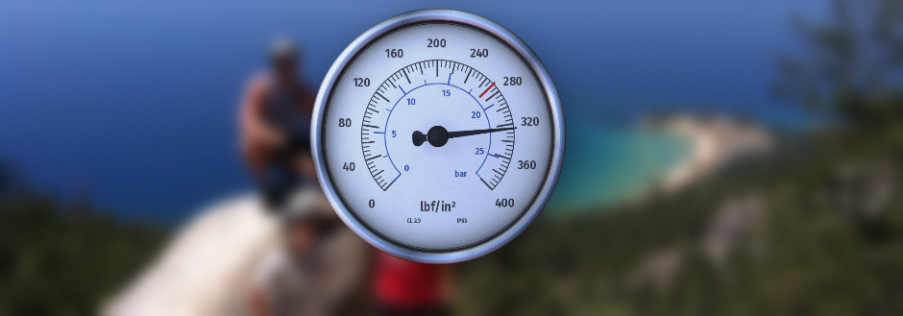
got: 325 psi
